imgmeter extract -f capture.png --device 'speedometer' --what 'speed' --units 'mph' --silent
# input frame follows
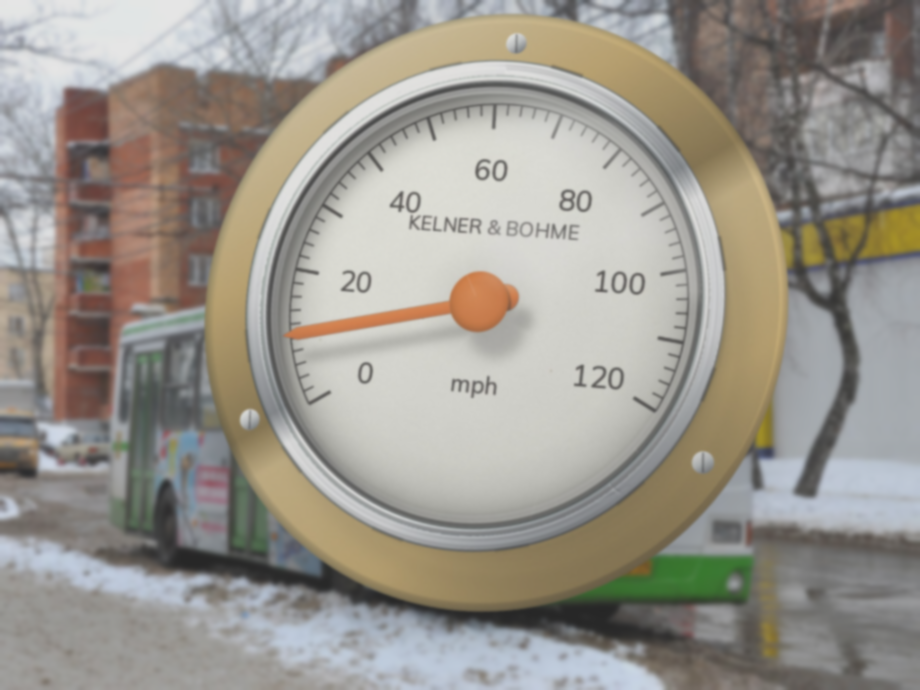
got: 10 mph
